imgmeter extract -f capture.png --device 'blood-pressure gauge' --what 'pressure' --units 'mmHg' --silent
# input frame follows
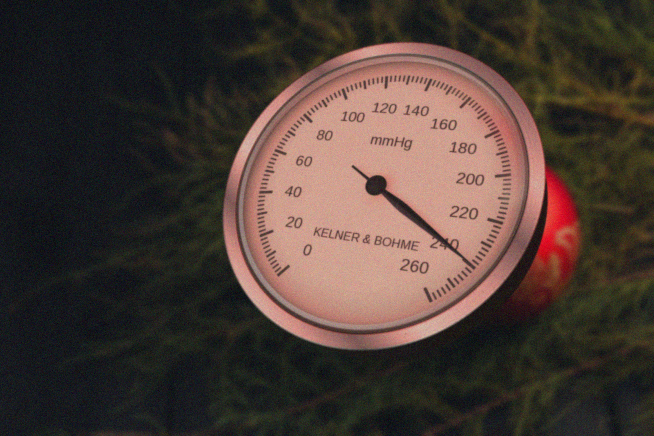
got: 240 mmHg
